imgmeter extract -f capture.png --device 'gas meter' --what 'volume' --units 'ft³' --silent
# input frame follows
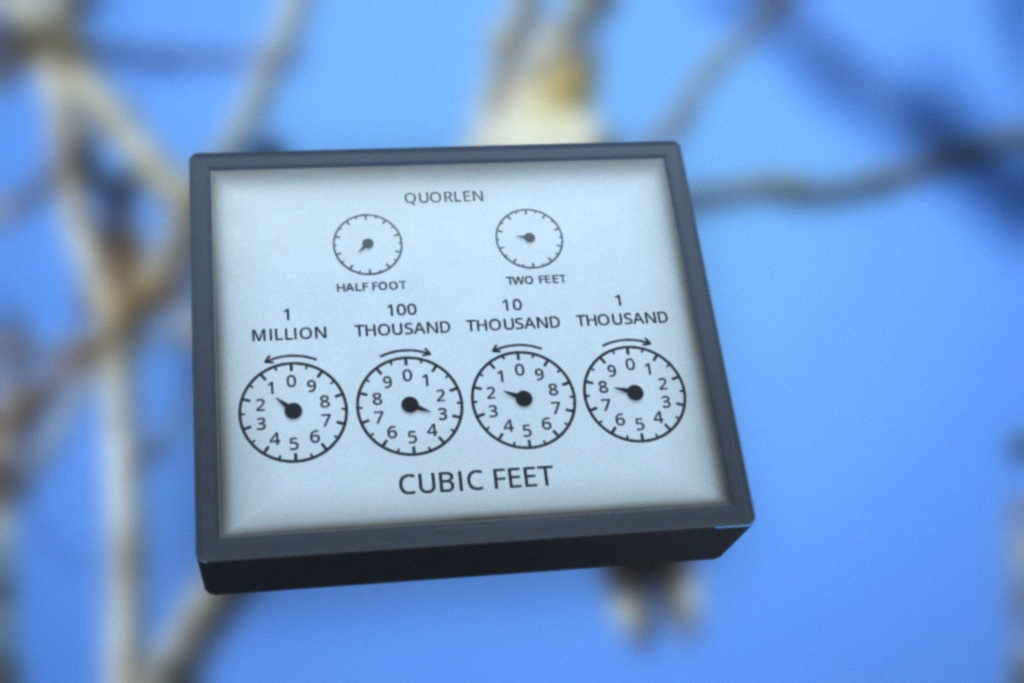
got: 131800 ft³
